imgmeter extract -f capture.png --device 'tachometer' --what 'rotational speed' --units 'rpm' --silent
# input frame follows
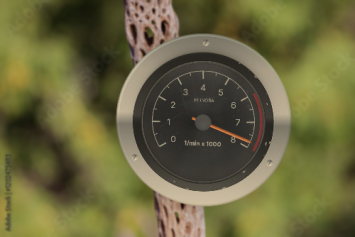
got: 7750 rpm
